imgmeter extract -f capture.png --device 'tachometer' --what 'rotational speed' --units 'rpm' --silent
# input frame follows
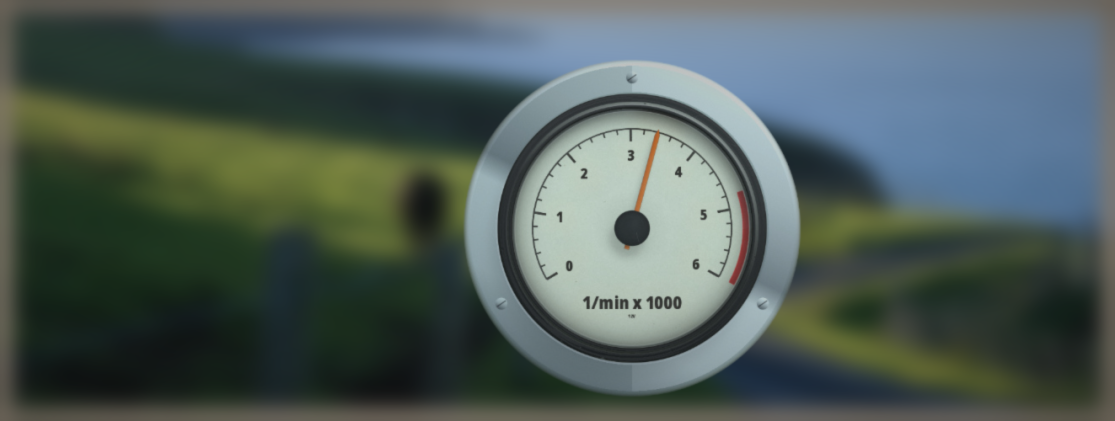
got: 3400 rpm
